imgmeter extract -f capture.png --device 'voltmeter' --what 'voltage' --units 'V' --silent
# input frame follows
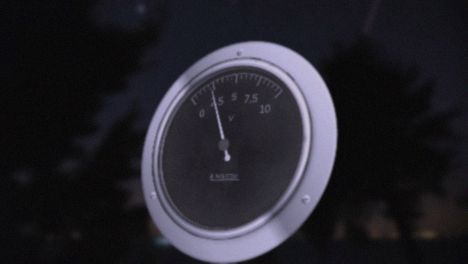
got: 2.5 V
